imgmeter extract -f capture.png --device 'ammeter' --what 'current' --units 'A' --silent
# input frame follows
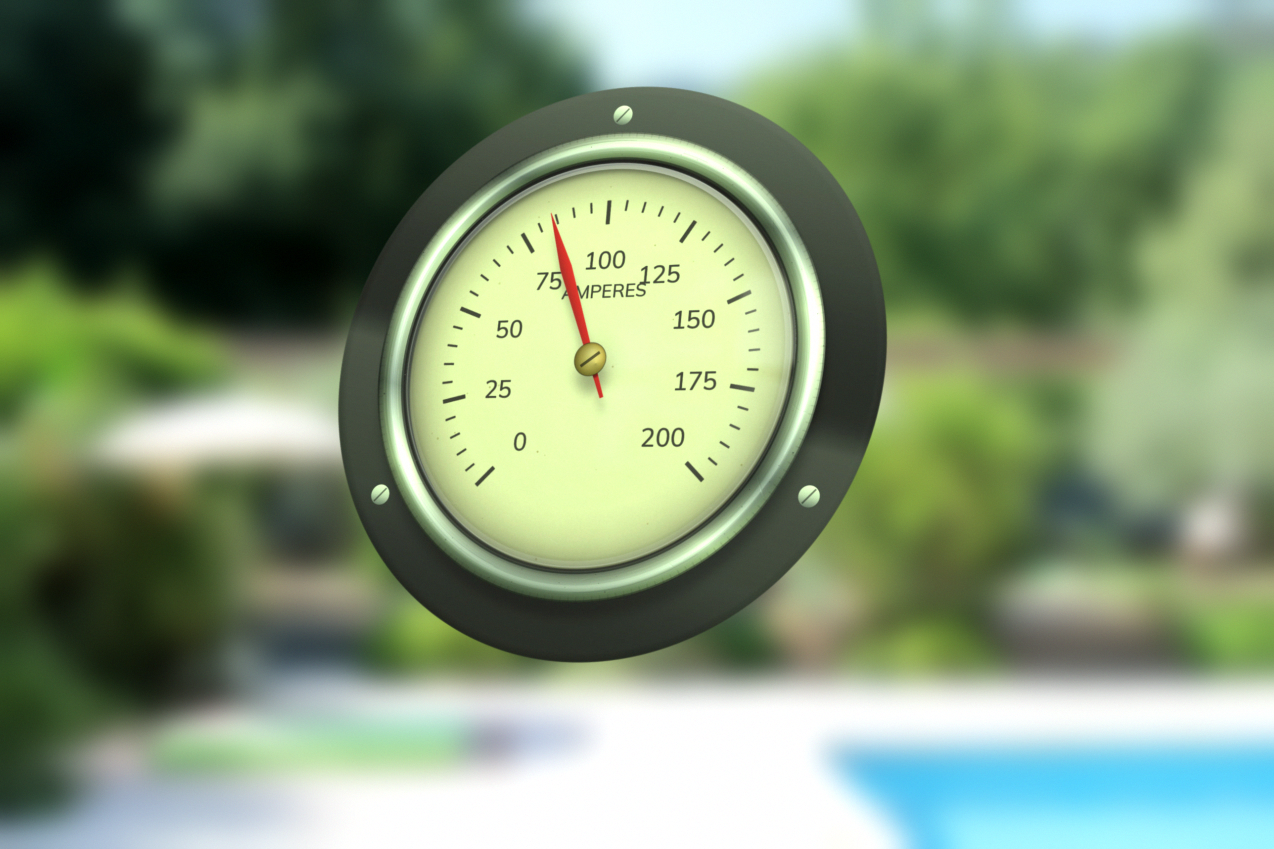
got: 85 A
